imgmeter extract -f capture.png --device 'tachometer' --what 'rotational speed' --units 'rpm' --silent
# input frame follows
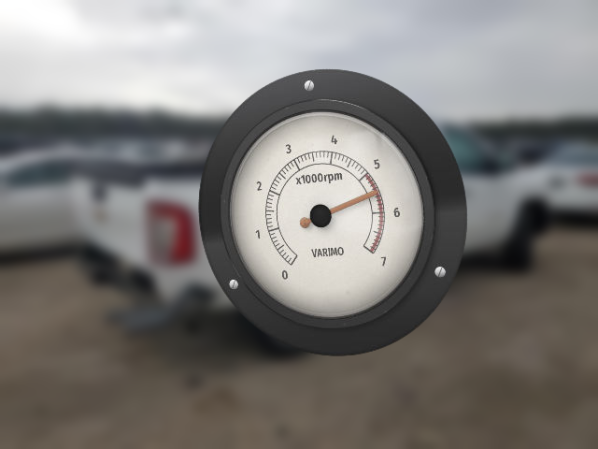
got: 5500 rpm
